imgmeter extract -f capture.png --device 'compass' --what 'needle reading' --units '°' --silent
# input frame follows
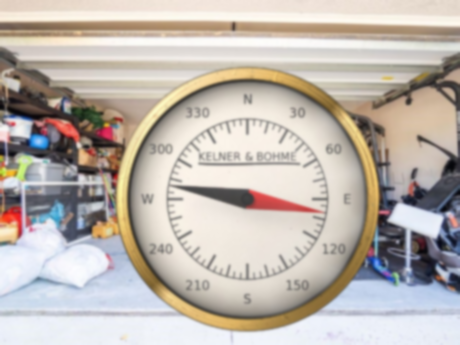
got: 100 °
